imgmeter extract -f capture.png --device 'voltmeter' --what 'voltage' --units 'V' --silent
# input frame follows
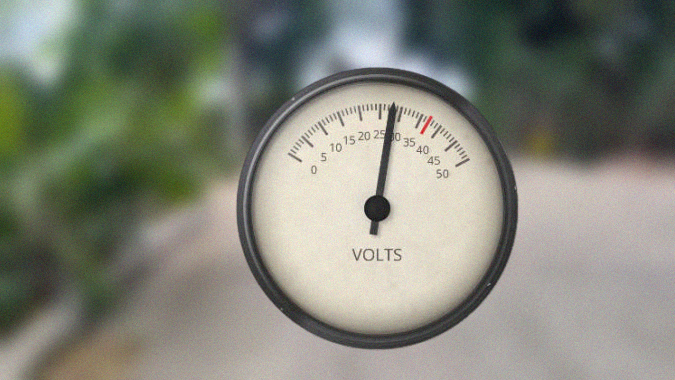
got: 28 V
